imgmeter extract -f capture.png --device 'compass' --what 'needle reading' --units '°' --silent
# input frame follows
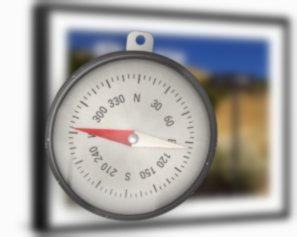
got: 275 °
